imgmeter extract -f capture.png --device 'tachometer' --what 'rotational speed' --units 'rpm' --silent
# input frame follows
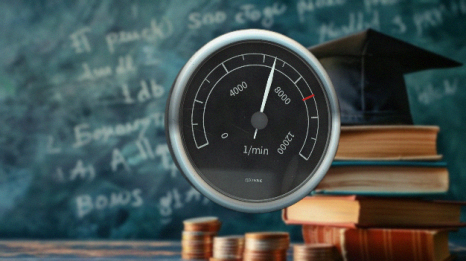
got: 6500 rpm
